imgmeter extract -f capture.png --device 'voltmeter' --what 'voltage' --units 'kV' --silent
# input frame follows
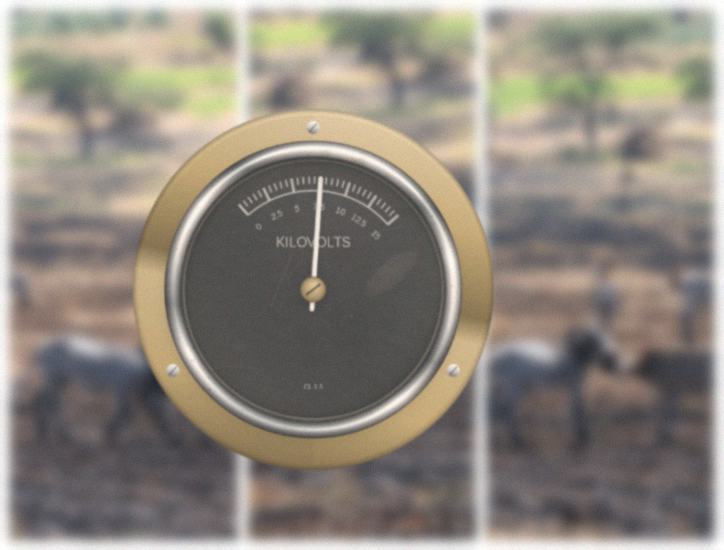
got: 7.5 kV
